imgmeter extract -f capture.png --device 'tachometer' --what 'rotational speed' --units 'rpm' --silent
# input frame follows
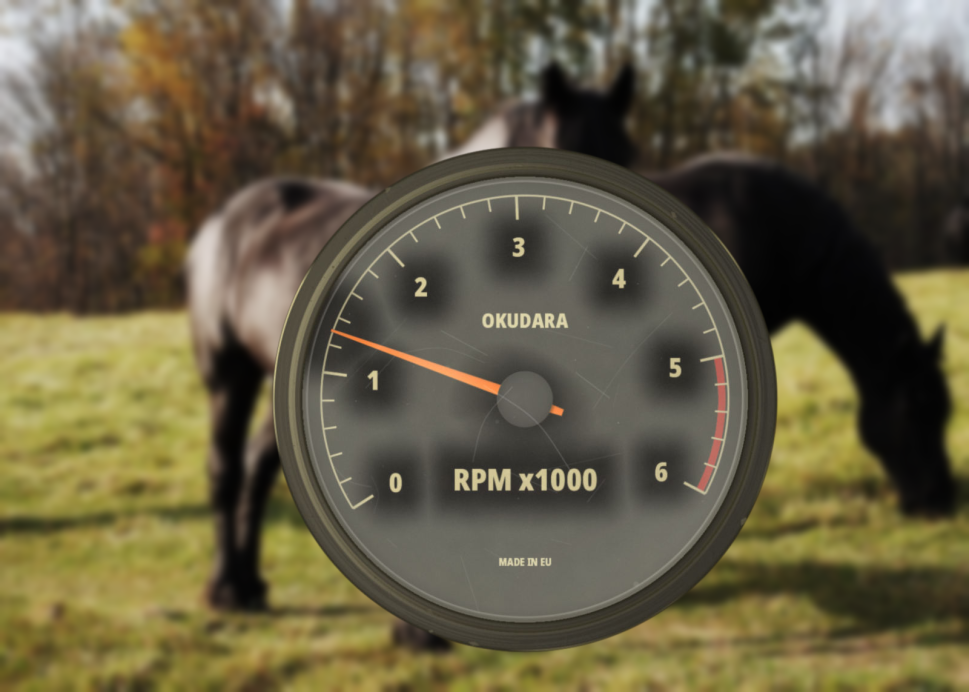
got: 1300 rpm
